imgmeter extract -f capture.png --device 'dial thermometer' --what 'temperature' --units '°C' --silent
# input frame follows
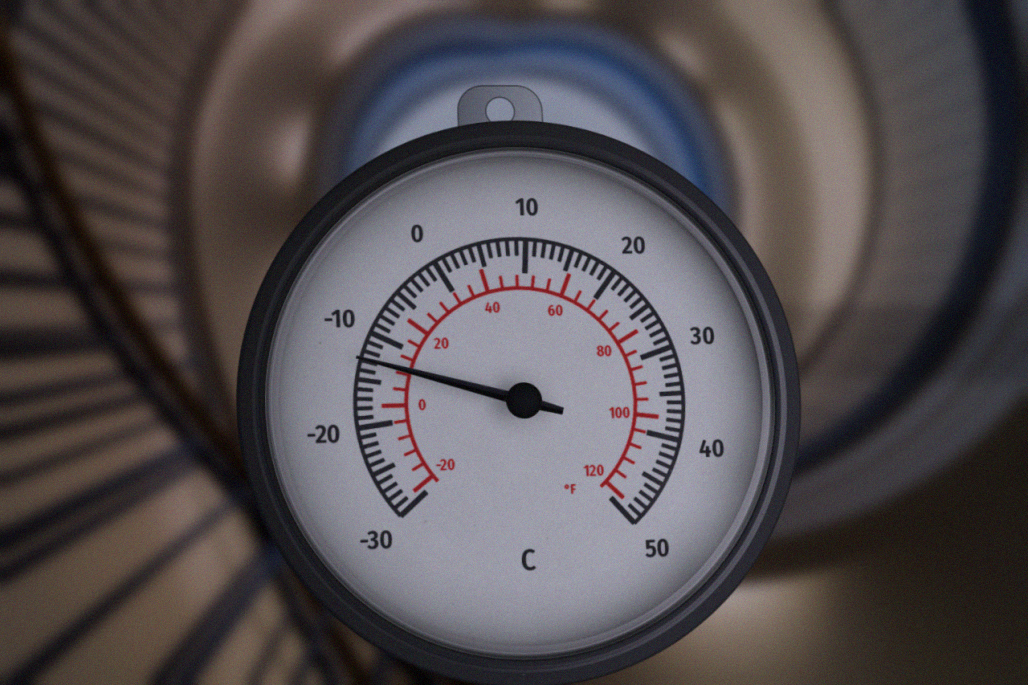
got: -13 °C
